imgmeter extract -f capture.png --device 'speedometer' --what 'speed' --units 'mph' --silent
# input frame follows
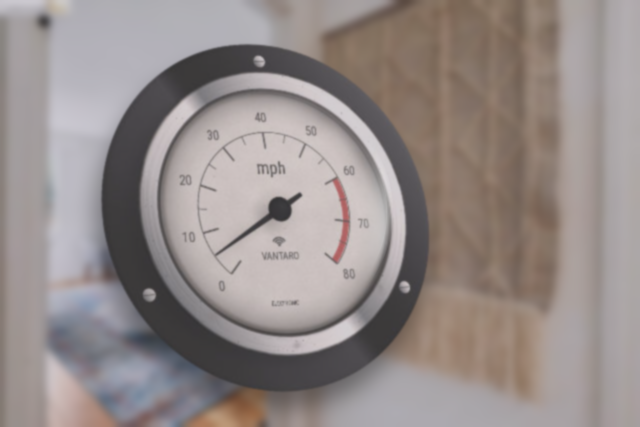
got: 5 mph
